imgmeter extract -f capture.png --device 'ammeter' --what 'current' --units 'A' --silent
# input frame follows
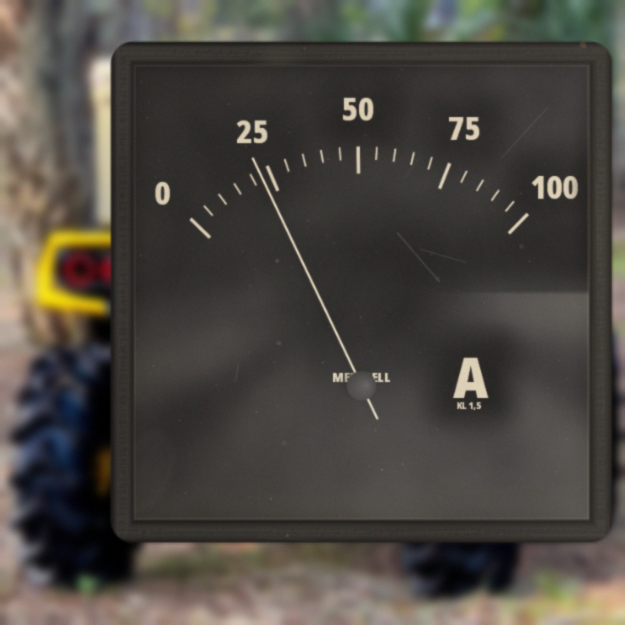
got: 22.5 A
